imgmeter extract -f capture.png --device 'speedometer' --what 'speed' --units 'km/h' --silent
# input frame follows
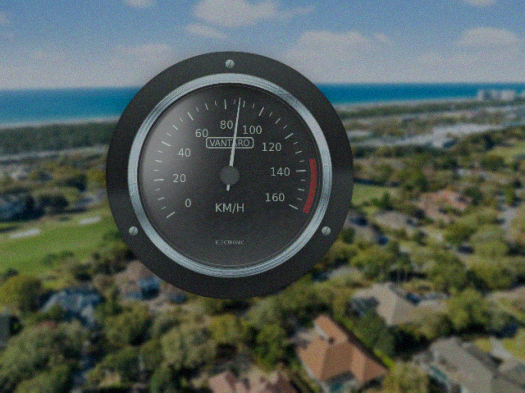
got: 87.5 km/h
